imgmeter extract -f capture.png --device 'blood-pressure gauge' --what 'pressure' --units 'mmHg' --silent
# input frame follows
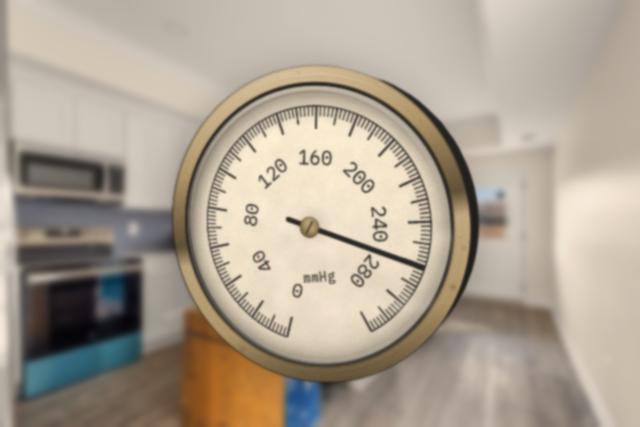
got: 260 mmHg
